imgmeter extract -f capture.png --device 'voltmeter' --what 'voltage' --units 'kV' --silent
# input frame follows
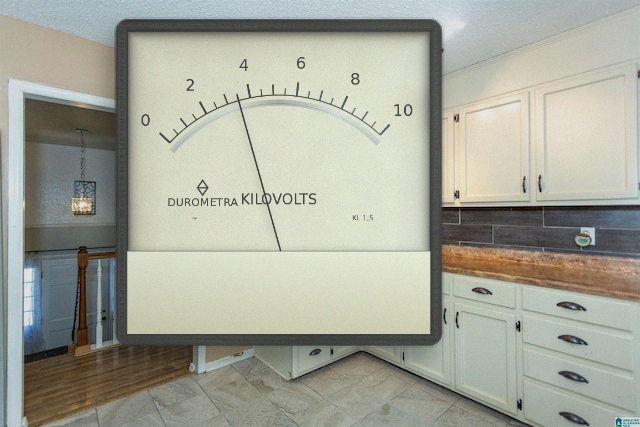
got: 3.5 kV
